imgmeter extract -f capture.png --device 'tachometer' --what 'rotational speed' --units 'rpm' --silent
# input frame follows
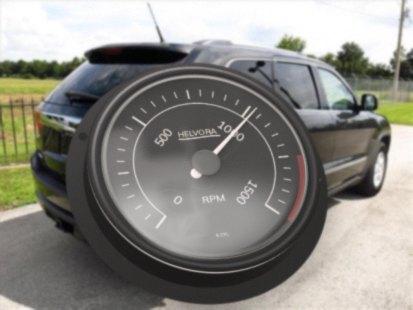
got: 1025 rpm
